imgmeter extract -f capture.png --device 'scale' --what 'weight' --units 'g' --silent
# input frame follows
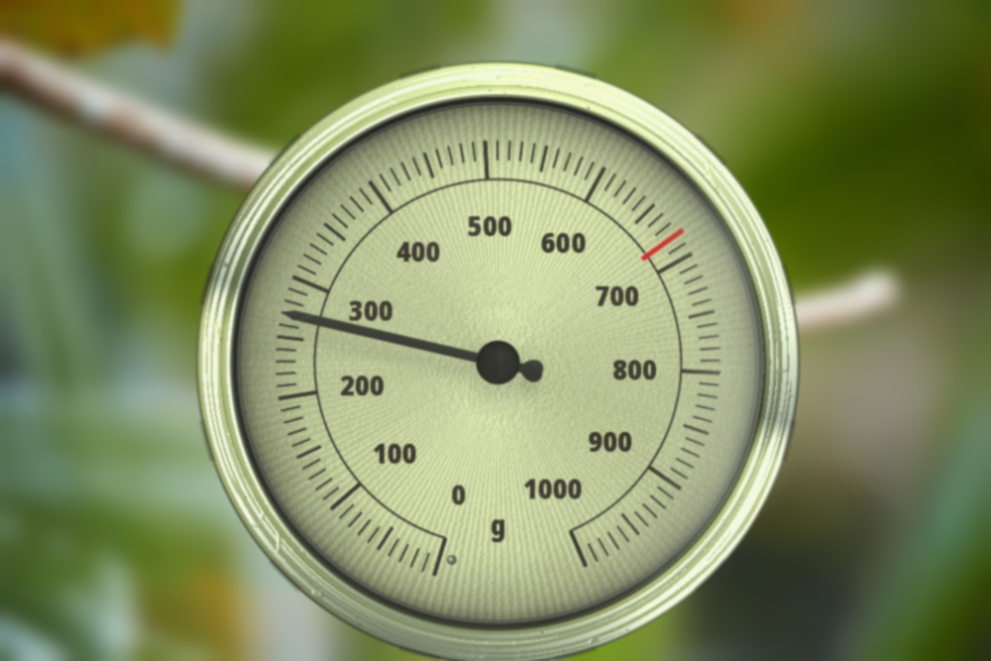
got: 270 g
